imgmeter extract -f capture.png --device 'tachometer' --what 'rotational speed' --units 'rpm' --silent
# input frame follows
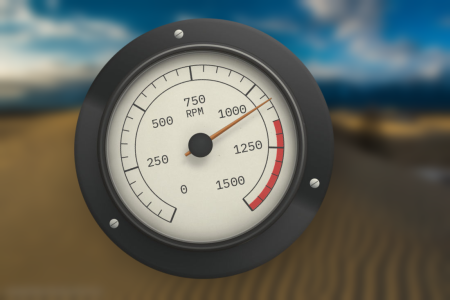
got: 1075 rpm
